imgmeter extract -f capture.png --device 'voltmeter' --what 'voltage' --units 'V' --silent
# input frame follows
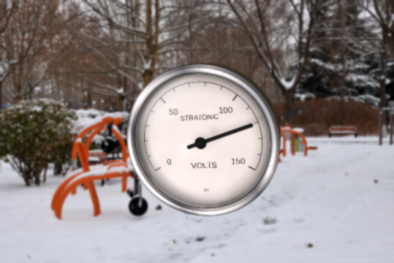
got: 120 V
